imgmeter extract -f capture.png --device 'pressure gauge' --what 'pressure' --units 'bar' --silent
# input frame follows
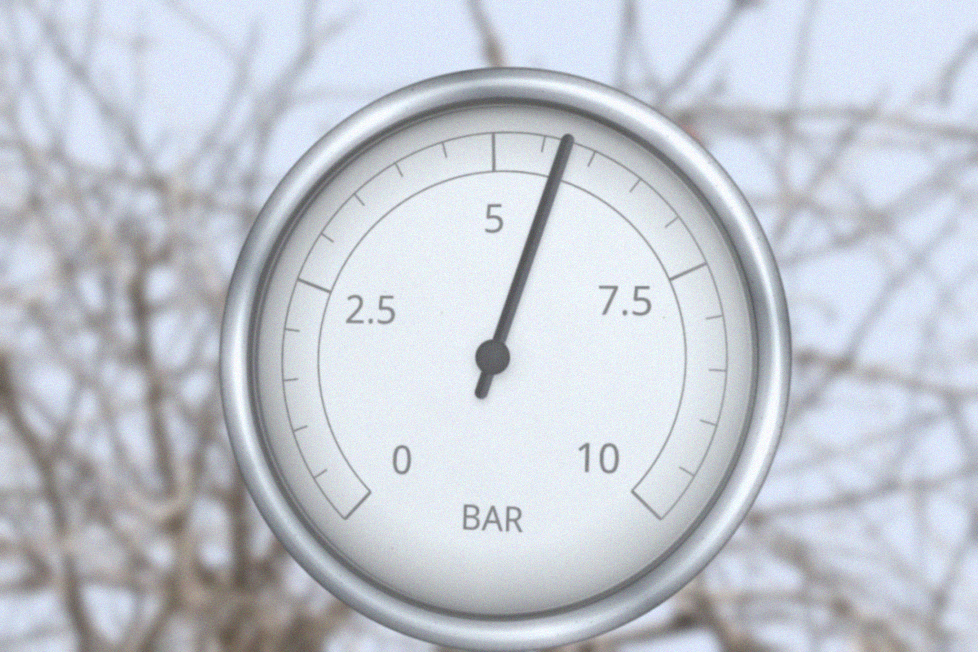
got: 5.75 bar
